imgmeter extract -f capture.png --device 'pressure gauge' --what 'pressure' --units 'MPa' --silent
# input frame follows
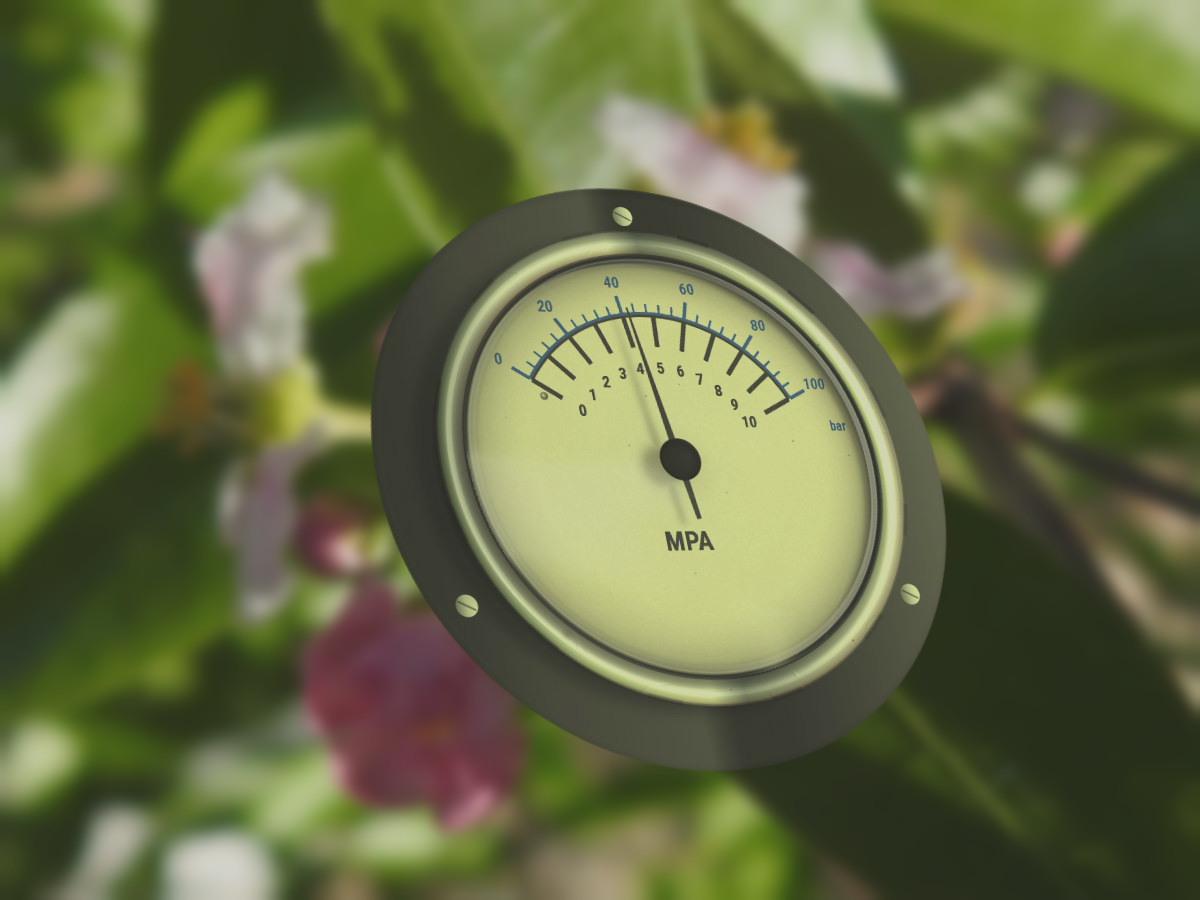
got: 4 MPa
